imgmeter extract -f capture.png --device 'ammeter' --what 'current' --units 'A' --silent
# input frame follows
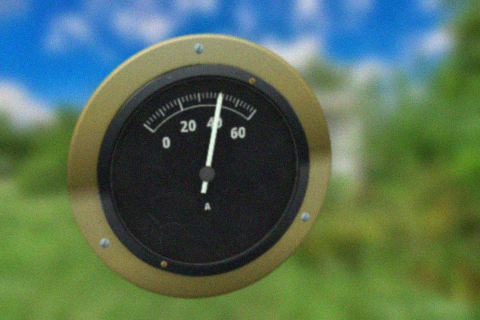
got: 40 A
